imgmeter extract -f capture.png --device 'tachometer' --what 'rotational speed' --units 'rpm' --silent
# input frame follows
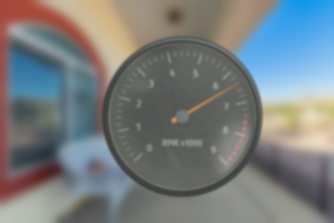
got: 6400 rpm
